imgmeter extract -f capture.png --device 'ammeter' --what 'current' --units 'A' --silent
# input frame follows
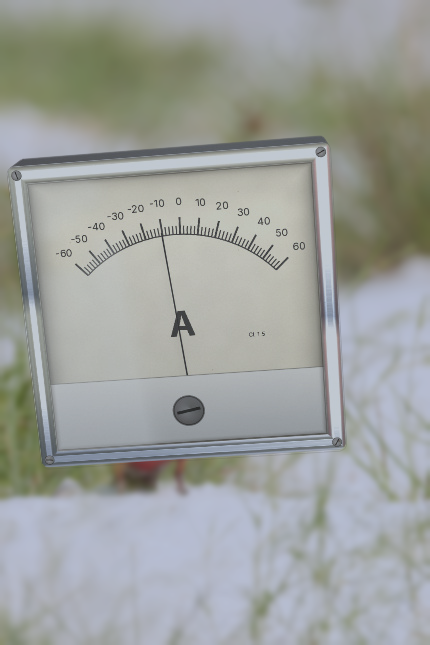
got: -10 A
